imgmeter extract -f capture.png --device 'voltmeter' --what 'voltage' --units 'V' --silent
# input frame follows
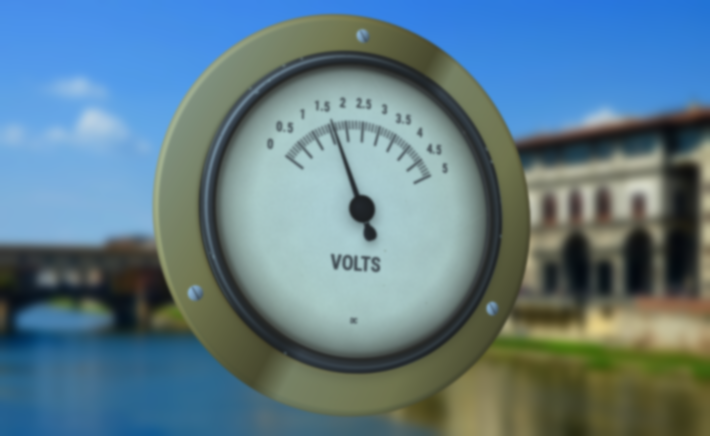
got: 1.5 V
